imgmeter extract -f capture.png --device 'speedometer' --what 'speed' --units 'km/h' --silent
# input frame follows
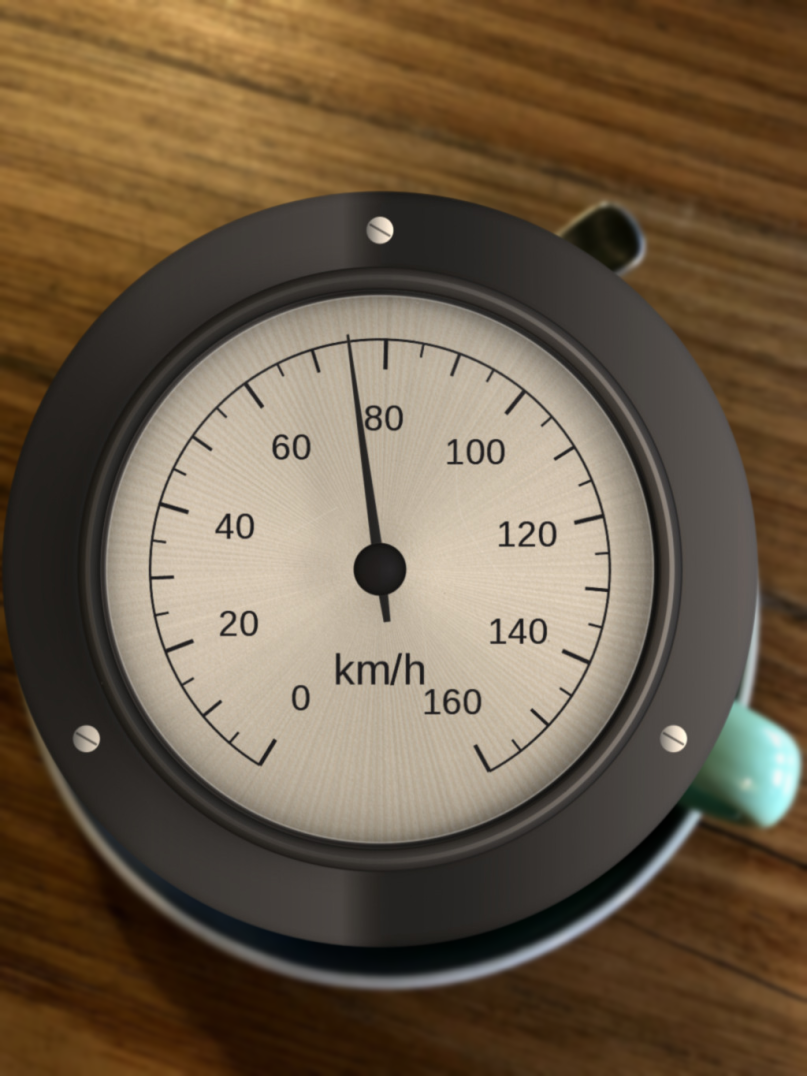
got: 75 km/h
